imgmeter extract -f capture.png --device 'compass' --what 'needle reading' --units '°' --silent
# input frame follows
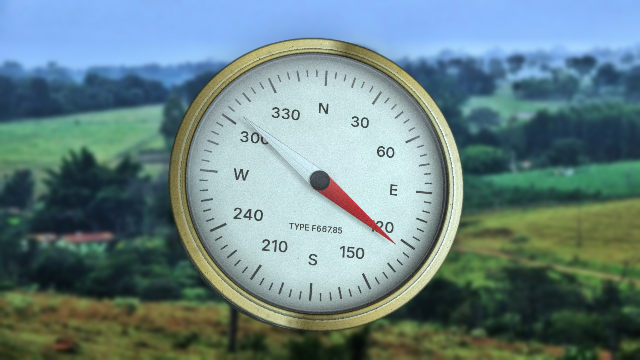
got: 125 °
